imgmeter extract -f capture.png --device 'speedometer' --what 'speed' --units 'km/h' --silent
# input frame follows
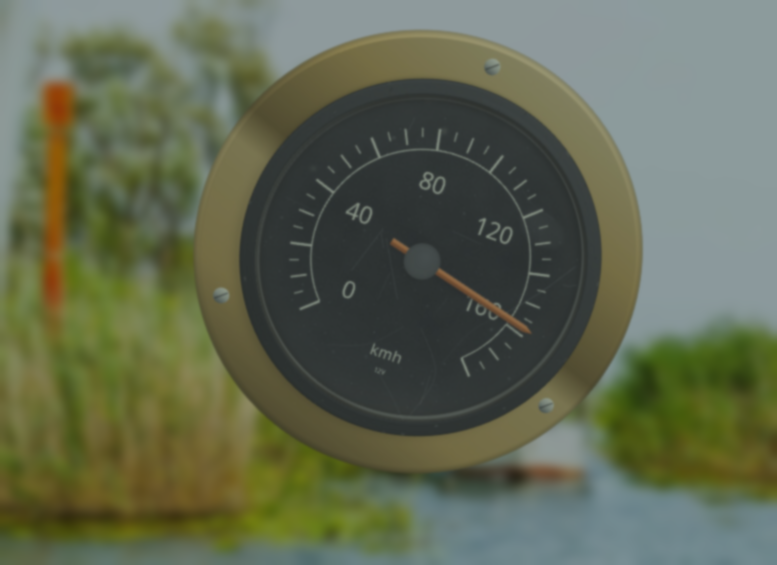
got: 157.5 km/h
